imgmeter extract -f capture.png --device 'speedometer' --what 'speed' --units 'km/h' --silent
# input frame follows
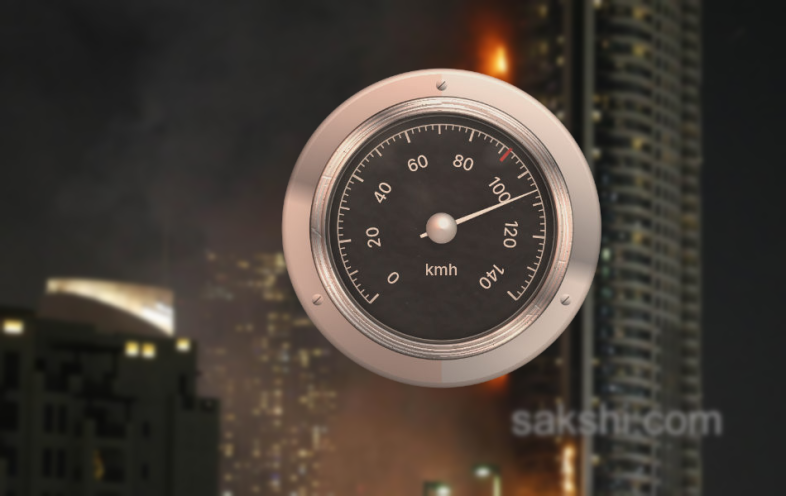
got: 106 km/h
